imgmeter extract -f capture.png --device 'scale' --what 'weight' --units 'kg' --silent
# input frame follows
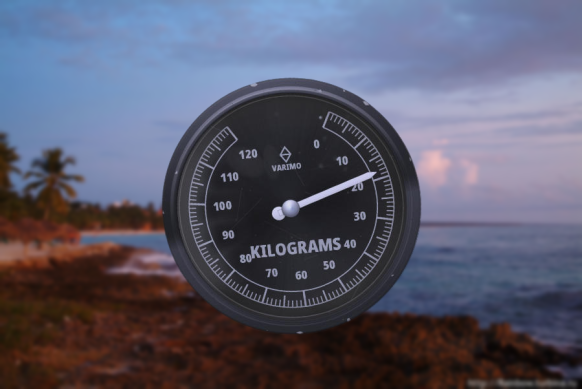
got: 18 kg
